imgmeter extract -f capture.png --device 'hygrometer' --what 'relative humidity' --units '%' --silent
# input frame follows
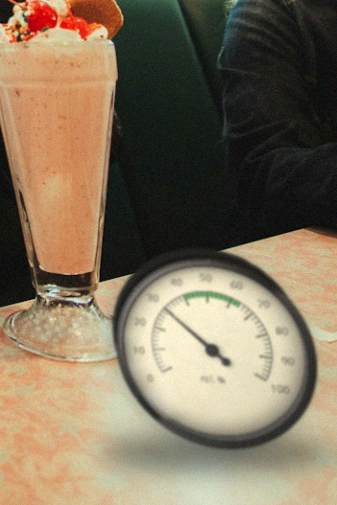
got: 30 %
